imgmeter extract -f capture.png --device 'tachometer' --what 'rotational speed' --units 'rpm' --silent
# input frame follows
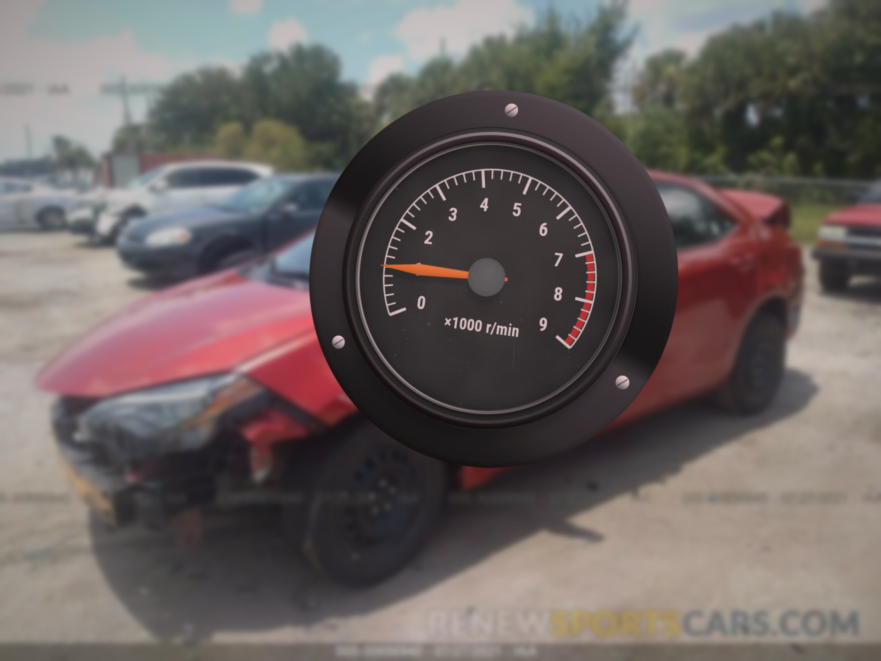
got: 1000 rpm
